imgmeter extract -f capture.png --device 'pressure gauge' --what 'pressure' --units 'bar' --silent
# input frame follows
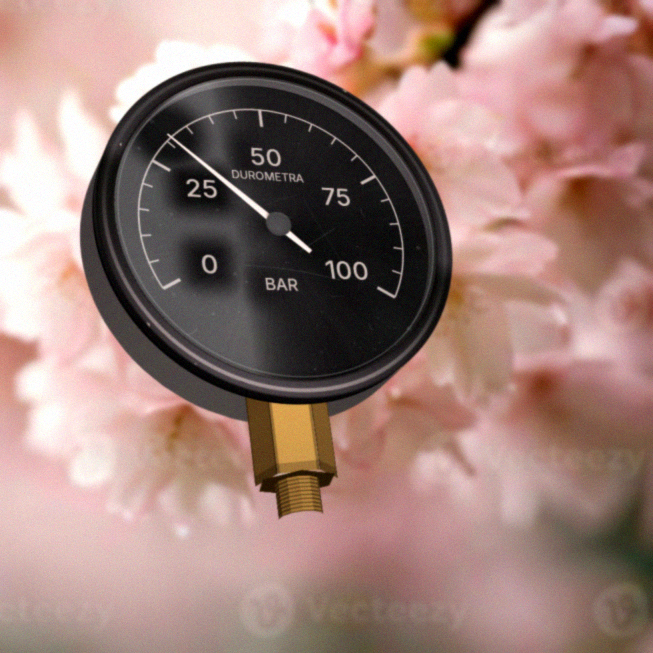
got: 30 bar
